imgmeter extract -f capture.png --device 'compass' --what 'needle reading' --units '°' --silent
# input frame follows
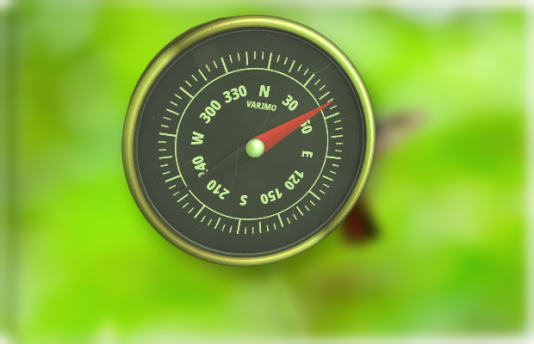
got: 50 °
